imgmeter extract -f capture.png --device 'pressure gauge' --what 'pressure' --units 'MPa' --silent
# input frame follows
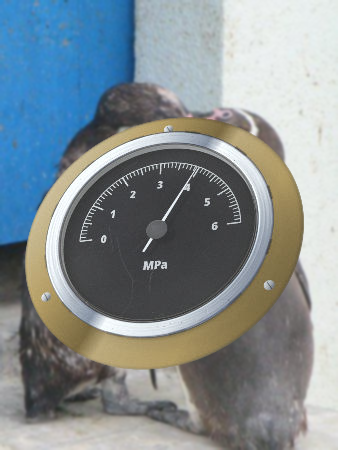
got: 4 MPa
